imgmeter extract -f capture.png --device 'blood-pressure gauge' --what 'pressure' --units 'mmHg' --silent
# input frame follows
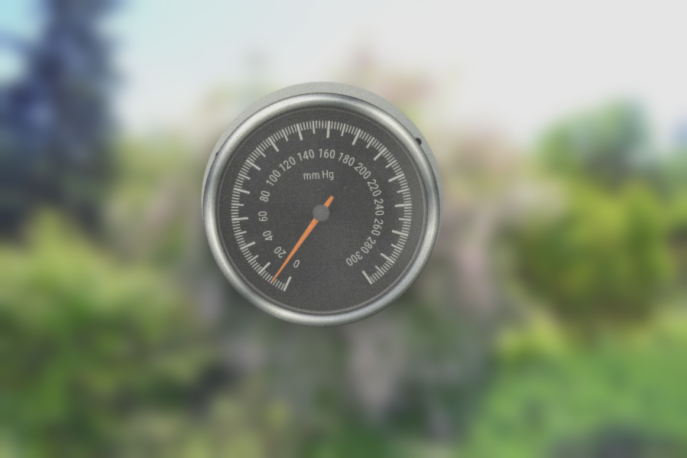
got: 10 mmHg
